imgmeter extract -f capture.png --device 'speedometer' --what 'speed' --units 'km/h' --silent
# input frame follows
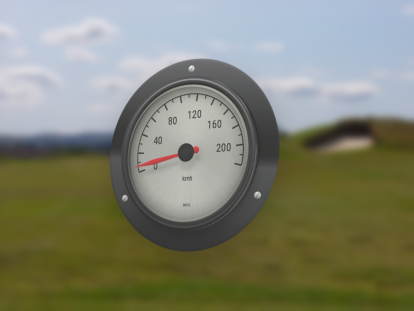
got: 5 km/h
